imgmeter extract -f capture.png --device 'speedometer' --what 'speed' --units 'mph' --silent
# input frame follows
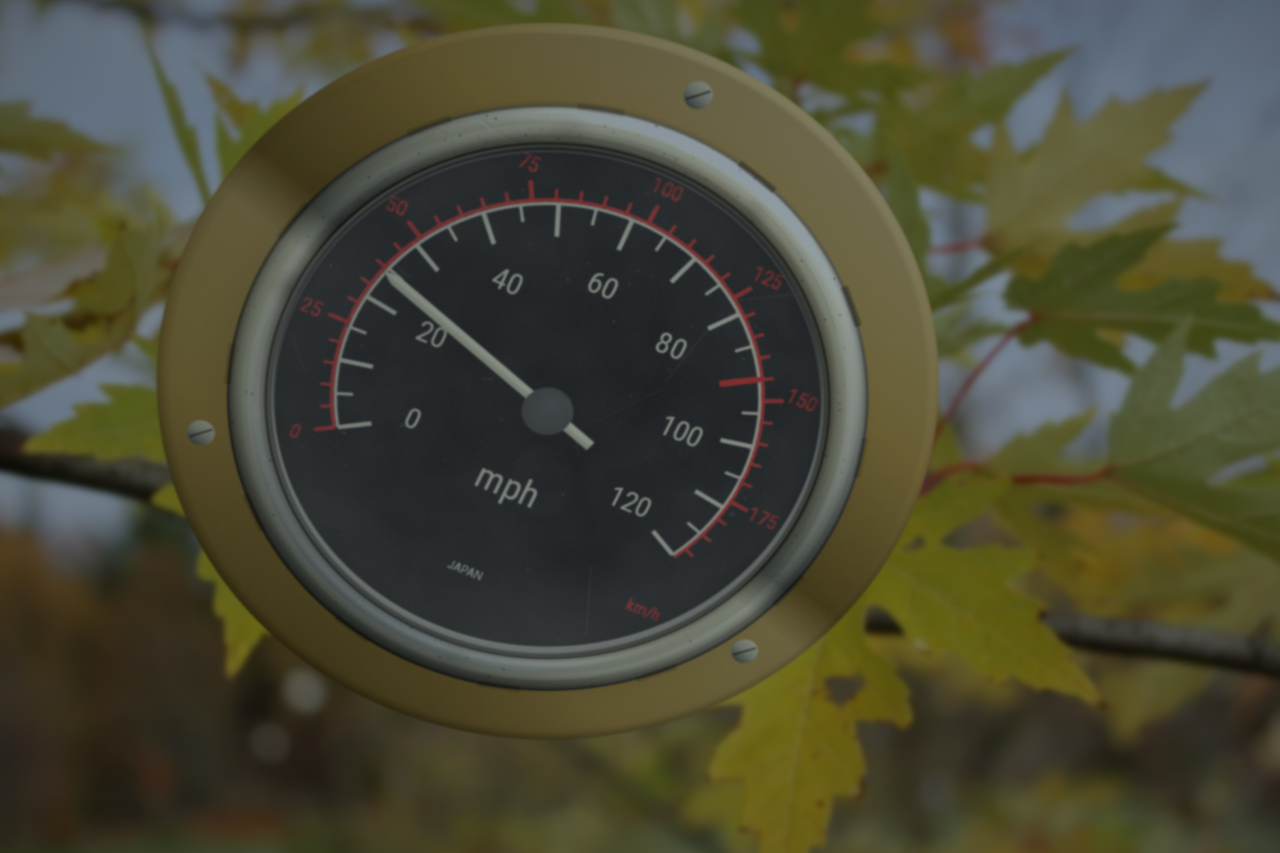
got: 25 mph
